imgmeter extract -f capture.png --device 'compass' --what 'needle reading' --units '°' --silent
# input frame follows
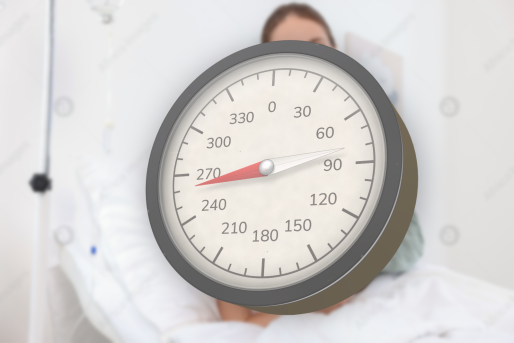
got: 260 °
